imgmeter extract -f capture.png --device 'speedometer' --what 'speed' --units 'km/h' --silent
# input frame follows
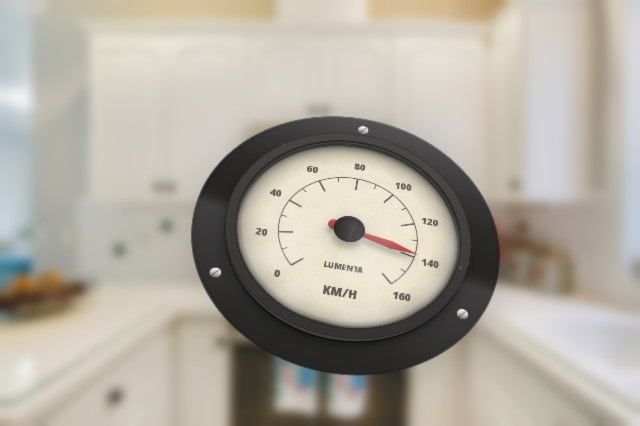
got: 140 km/h
